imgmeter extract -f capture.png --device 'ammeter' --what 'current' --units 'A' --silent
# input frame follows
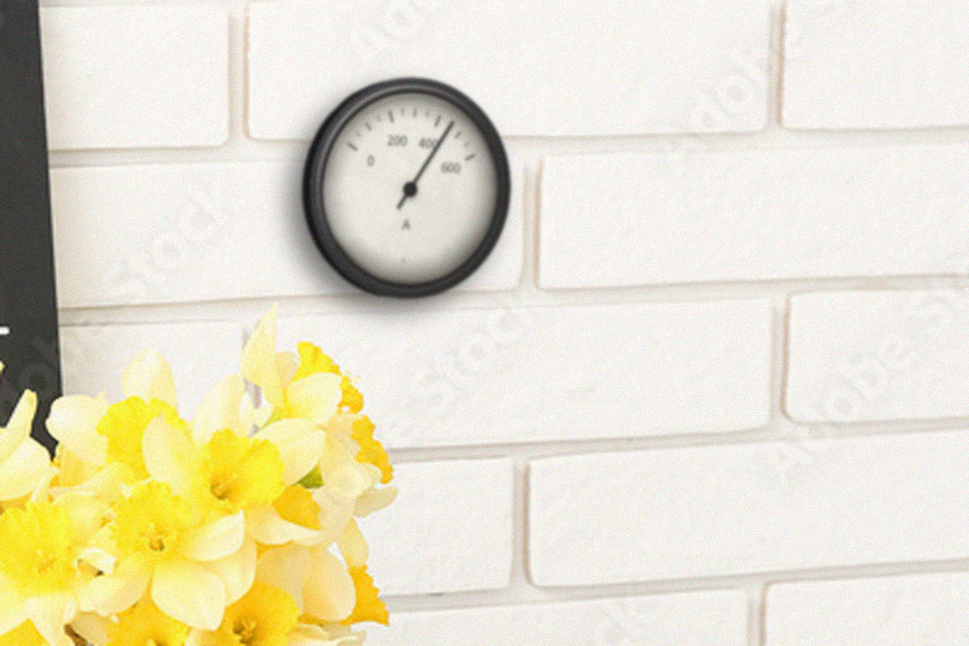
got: 450 A
